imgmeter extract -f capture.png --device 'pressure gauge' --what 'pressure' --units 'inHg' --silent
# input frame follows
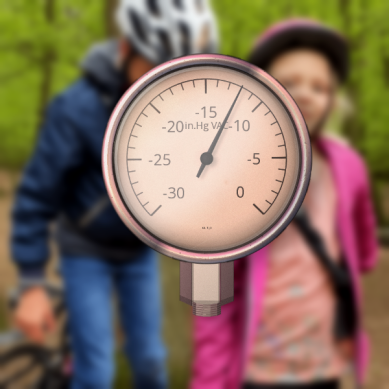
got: -12 inHg
